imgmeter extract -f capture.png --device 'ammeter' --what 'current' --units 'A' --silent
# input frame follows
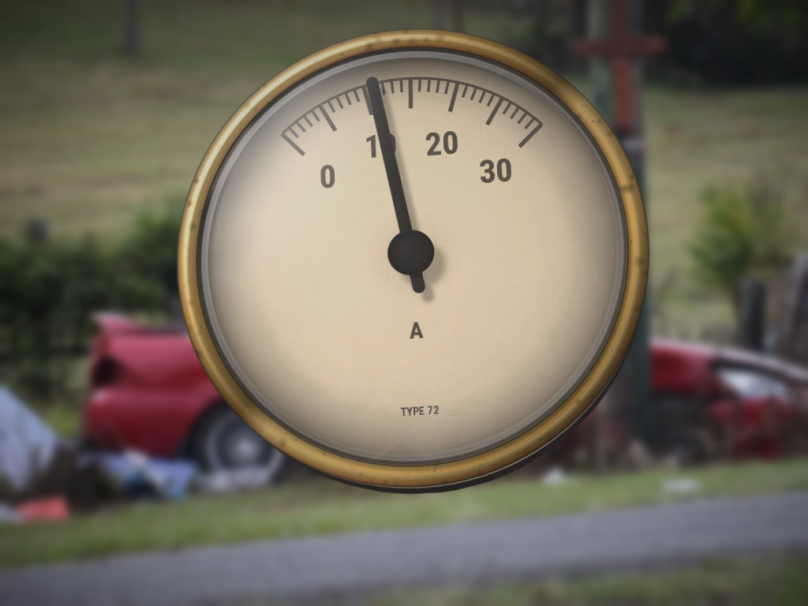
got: 11 A
